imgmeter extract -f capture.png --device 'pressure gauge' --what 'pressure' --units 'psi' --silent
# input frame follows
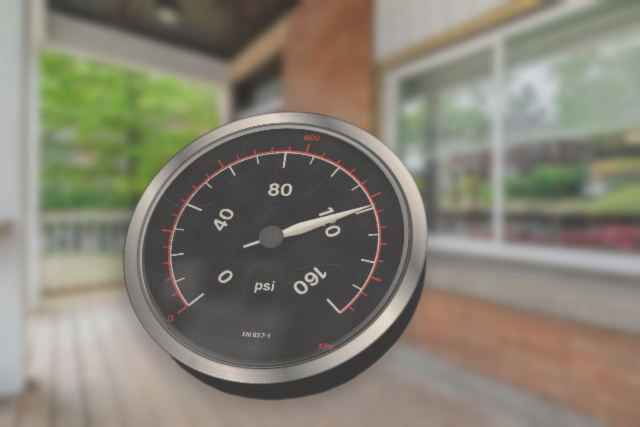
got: 120 psi
